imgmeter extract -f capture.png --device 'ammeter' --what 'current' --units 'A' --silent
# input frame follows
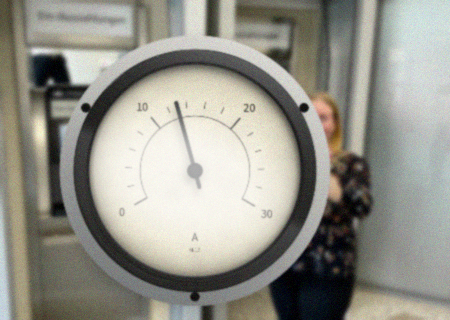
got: 13 A
